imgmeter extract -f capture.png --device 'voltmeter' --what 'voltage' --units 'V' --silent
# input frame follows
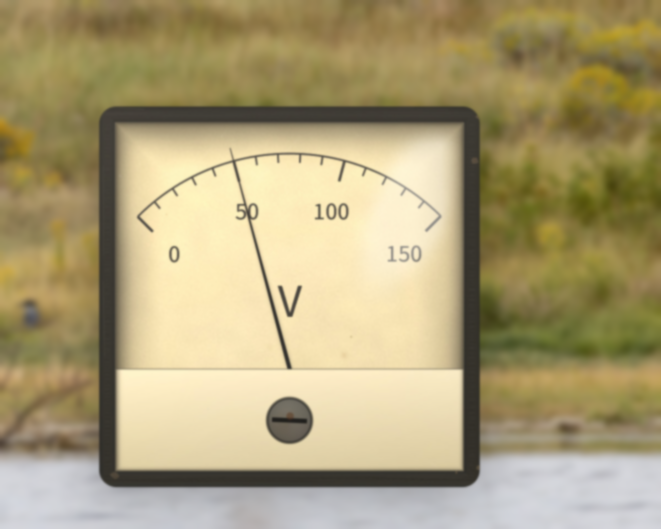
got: 50 V
